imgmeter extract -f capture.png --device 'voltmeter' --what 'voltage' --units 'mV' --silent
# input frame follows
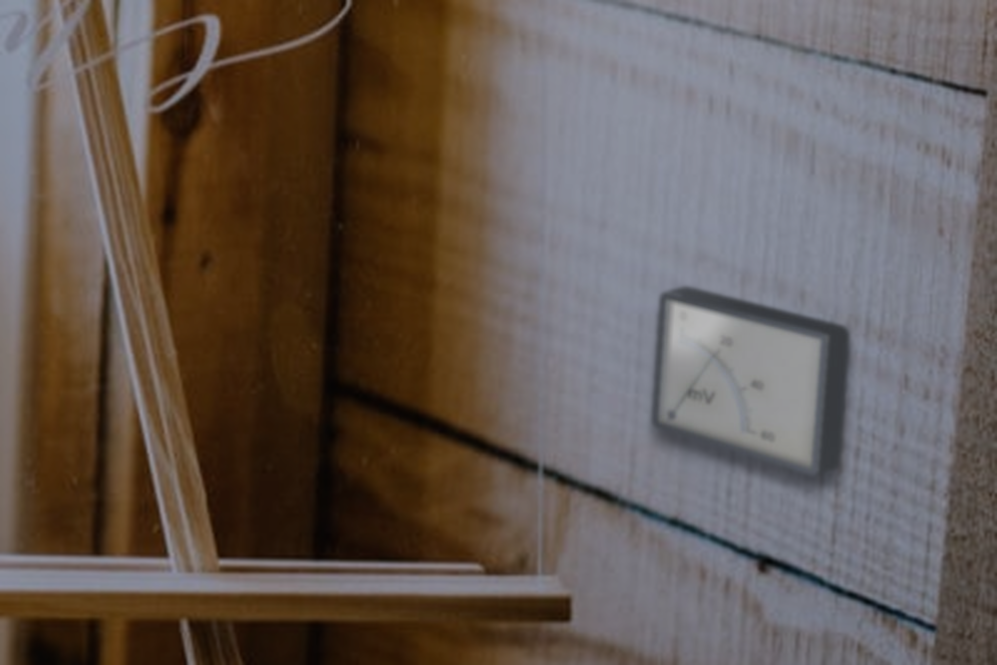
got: 20 mV
